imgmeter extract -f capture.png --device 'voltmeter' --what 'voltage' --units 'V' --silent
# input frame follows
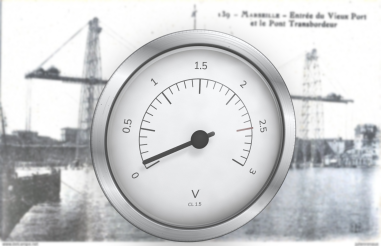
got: 0.1 V
